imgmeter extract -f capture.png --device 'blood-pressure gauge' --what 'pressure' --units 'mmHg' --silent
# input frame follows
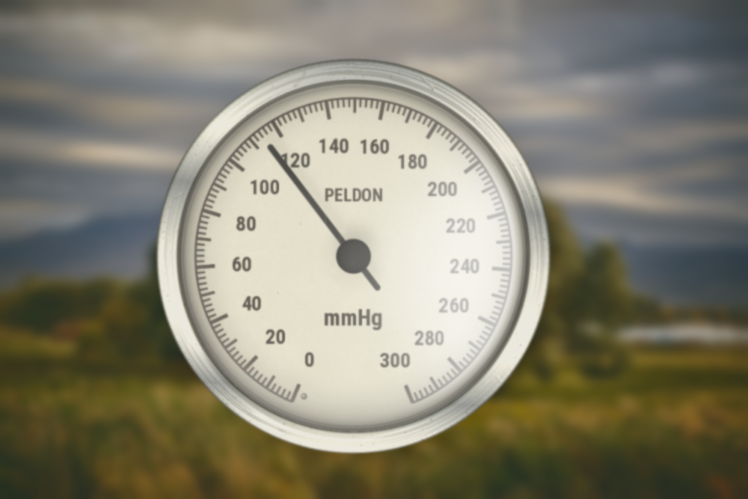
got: 114 mmHg
